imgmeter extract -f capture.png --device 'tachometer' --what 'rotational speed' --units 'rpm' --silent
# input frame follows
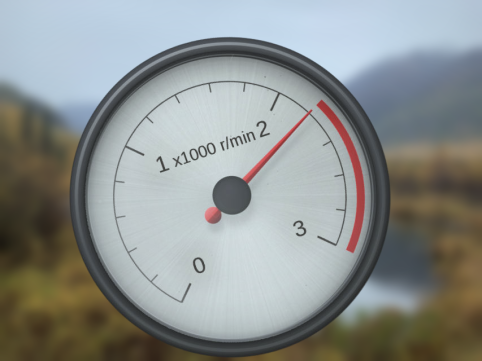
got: 2200 rpm
